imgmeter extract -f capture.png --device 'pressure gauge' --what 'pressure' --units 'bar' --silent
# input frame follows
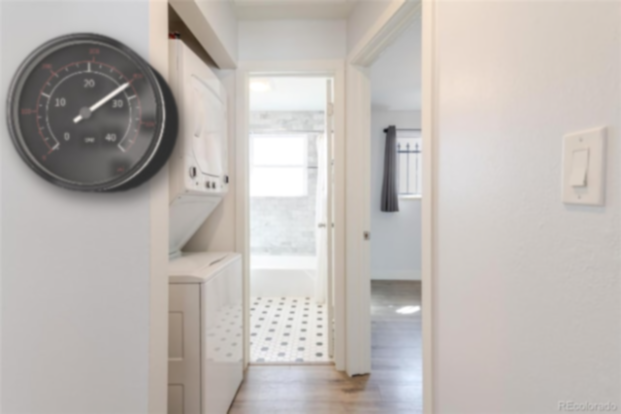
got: 28 bar
